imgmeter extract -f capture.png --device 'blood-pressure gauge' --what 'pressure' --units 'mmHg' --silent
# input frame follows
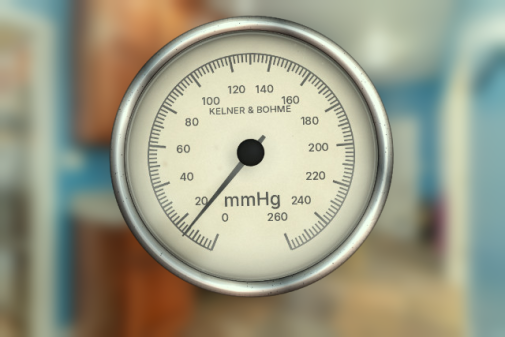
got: 14 mmHg
